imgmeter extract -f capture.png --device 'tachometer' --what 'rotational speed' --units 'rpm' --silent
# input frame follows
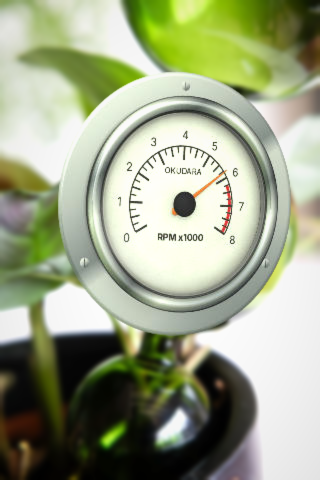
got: 5750 rpm
